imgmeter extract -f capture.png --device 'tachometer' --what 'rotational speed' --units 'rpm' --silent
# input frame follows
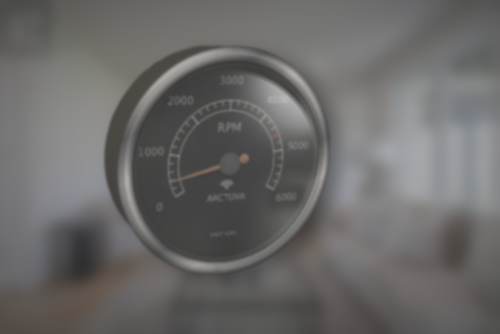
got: 400 rpm
